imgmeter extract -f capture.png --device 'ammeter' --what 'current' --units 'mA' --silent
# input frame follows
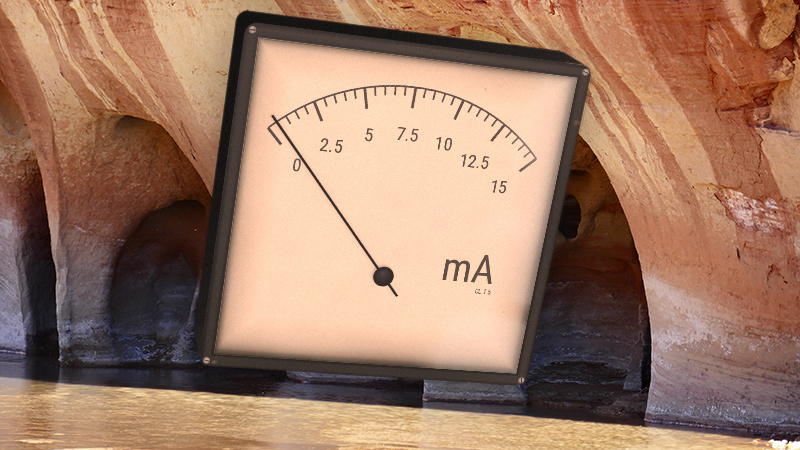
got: 0.5 mA
